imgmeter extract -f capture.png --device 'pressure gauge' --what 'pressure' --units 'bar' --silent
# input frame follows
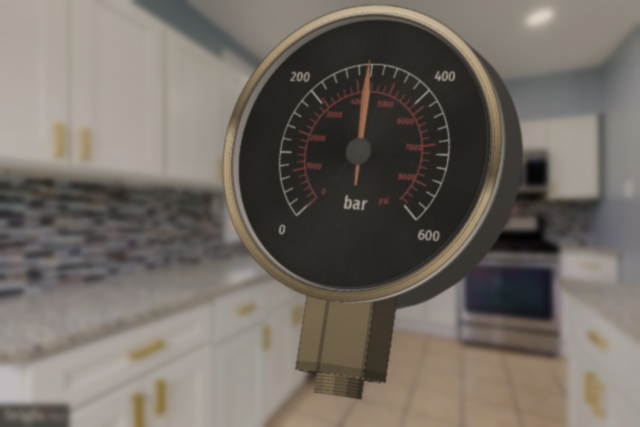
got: 300 bar
